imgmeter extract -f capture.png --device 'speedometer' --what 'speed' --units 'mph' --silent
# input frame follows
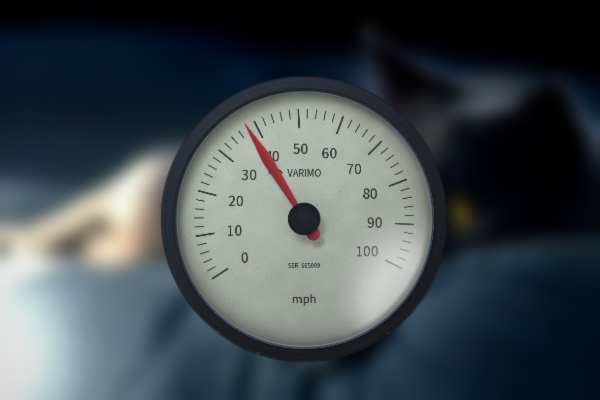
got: 38 mph
